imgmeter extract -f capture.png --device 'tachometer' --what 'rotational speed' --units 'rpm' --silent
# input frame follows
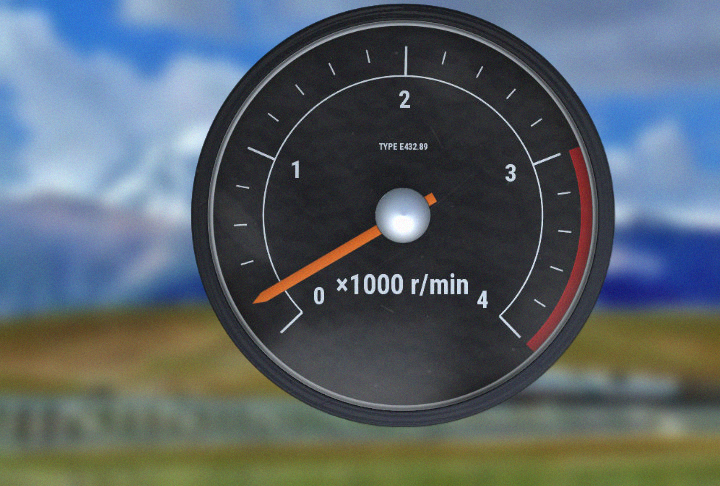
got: 200 rpm
